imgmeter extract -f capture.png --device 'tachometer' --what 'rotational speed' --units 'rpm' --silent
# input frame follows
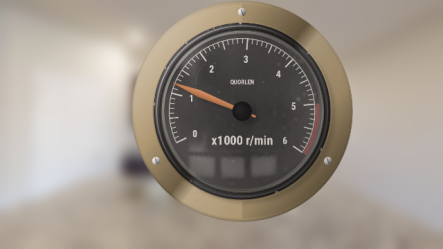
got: 1200 rpm
